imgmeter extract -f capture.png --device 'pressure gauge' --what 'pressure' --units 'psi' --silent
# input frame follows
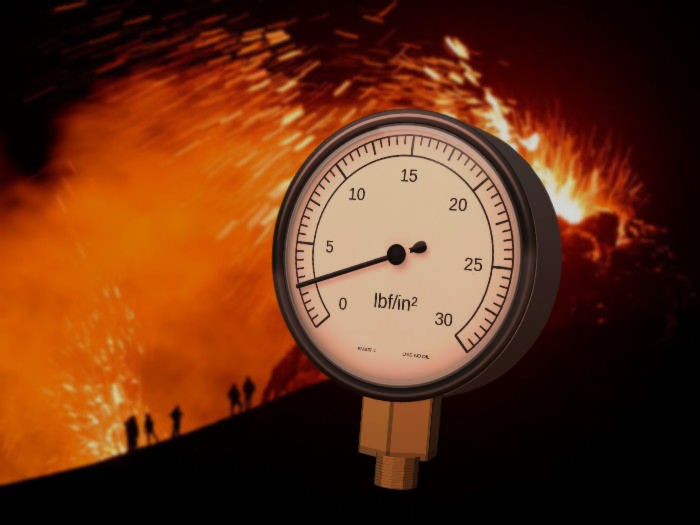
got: 2.5 psi
